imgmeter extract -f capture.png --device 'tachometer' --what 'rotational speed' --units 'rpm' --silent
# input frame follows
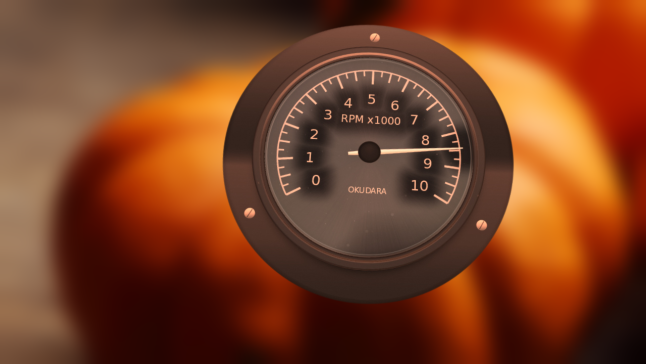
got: 8500 rpm
